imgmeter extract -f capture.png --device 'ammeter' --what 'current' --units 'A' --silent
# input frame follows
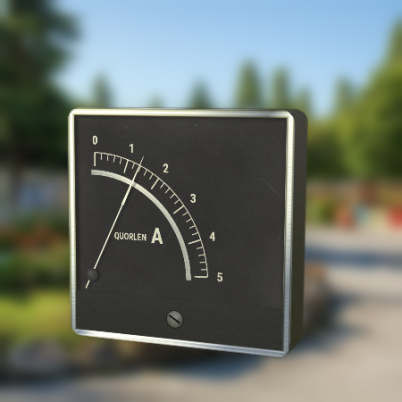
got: 1.4 A
